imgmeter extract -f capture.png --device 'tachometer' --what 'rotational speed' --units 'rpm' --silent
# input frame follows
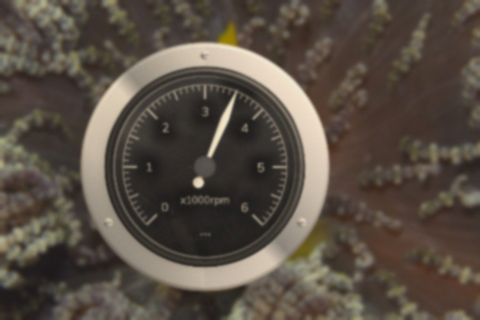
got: 3500 rpm
